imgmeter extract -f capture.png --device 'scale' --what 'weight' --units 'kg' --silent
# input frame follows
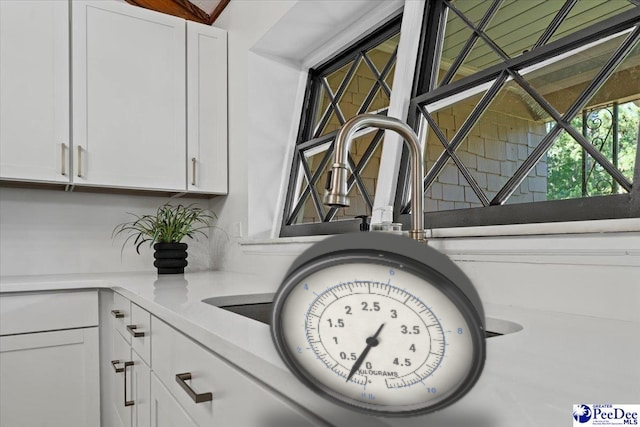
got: 0.25 kg
